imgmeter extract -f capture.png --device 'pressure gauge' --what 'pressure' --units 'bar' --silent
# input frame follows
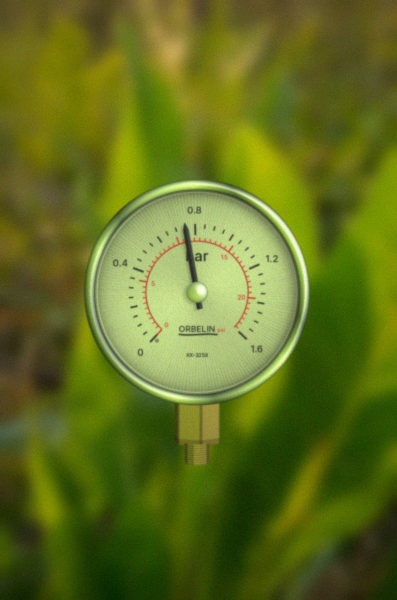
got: 0.75 bar
